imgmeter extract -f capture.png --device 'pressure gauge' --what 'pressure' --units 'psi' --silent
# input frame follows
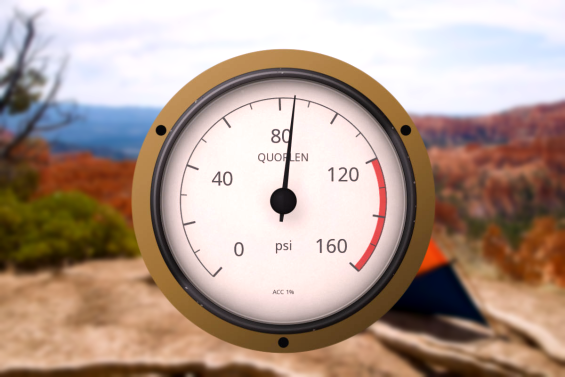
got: 85 psi
